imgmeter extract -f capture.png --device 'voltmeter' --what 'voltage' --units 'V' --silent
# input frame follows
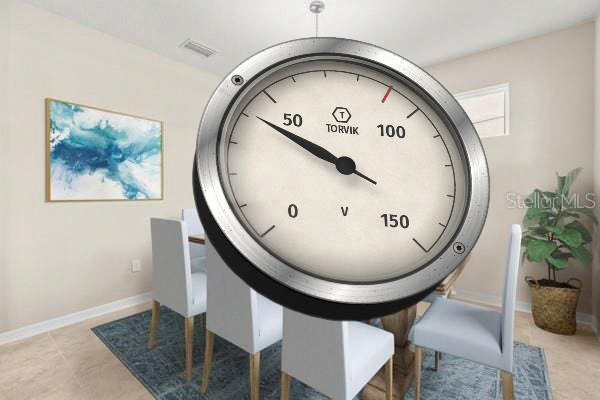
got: 40 V
